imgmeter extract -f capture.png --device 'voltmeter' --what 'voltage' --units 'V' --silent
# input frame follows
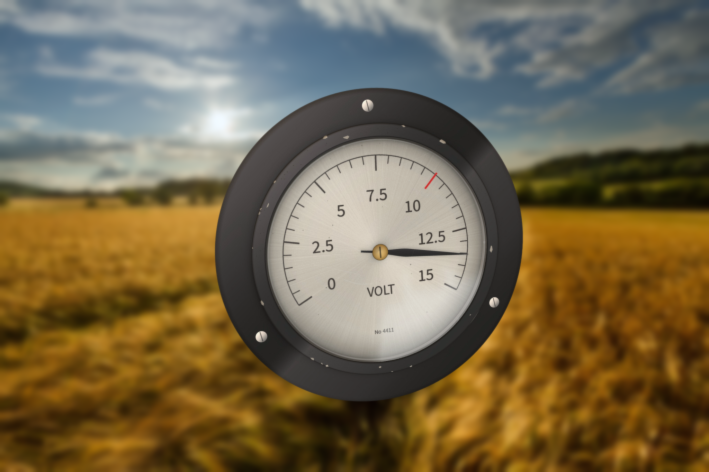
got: 13.5 V
